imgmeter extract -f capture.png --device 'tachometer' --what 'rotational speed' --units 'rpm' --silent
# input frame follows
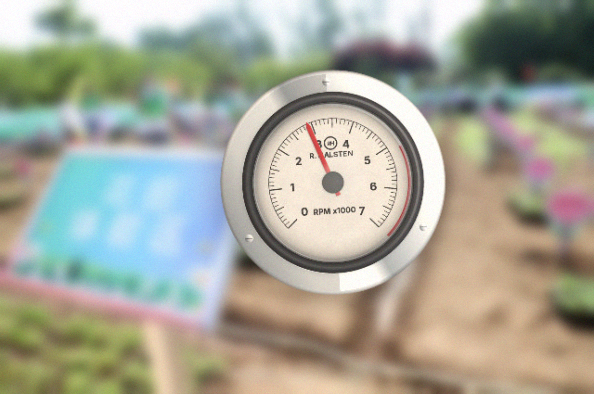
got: 2900 rpm
